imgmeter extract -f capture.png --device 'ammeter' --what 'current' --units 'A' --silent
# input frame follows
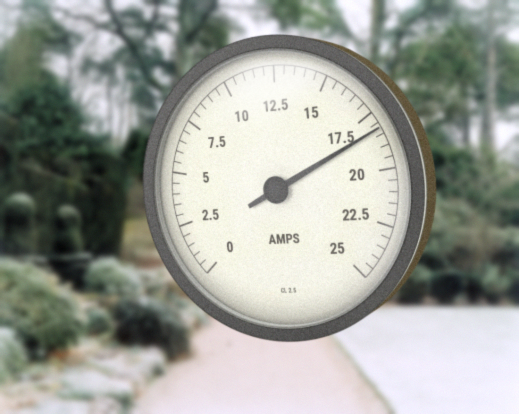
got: 18.25 A
